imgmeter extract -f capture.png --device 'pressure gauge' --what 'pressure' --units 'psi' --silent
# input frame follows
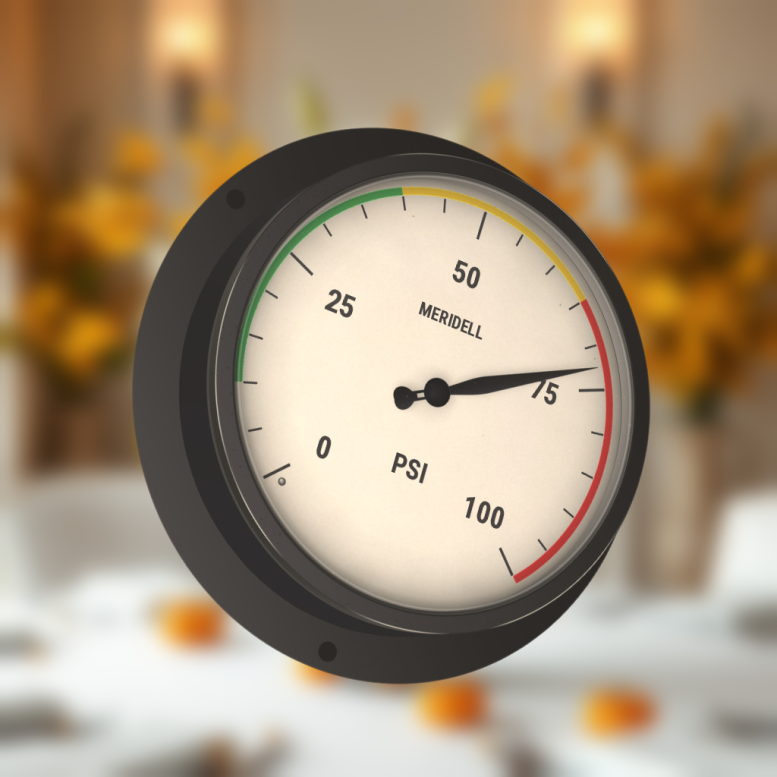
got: 72.5 psi
